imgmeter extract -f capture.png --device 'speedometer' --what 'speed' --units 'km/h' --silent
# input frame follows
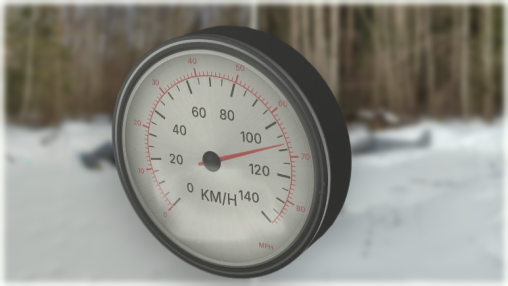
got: 107.5 km/h
